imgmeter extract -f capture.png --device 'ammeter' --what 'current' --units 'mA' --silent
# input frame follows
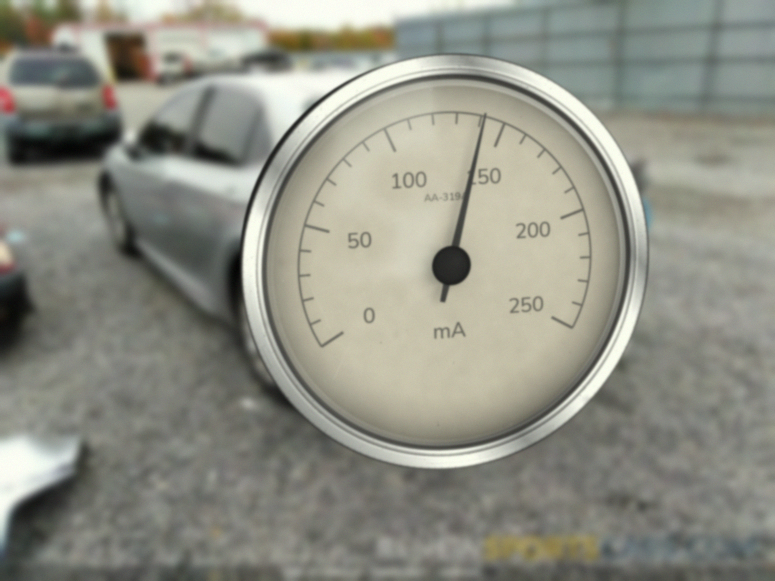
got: 140 mA
